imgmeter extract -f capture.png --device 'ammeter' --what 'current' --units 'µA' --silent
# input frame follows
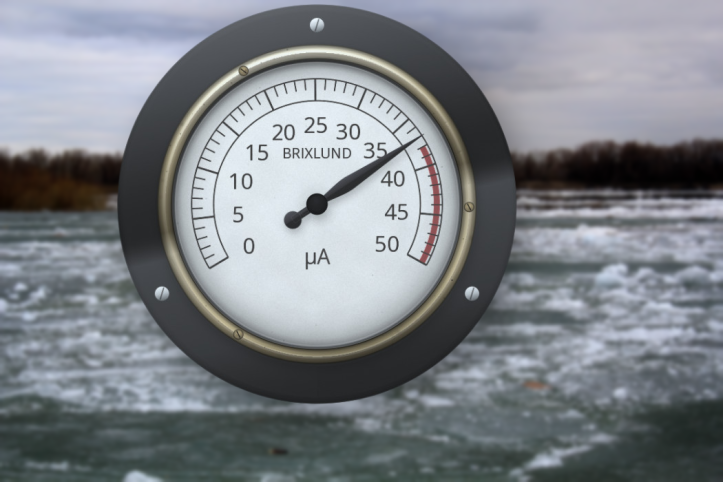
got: 37 µA
